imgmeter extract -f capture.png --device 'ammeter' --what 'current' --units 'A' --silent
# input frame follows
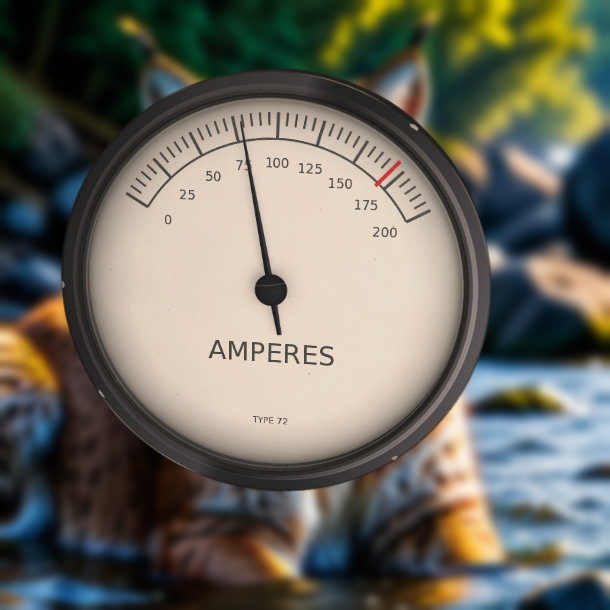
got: 80 A
